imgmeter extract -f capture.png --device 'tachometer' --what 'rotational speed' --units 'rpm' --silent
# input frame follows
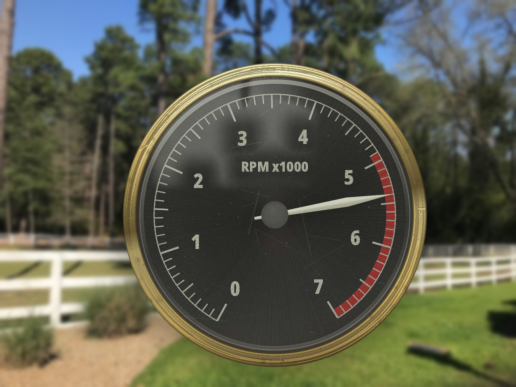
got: 5400 rpm
